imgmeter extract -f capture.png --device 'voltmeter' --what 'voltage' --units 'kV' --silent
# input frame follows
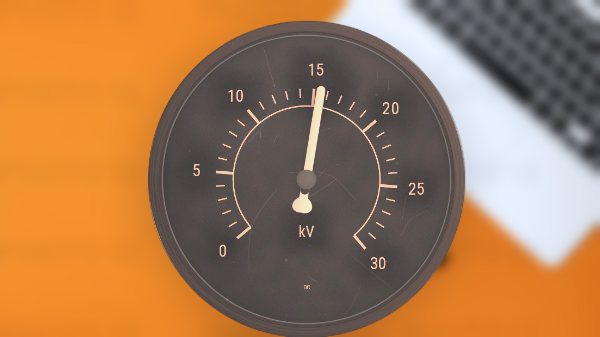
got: 15.5 kV
